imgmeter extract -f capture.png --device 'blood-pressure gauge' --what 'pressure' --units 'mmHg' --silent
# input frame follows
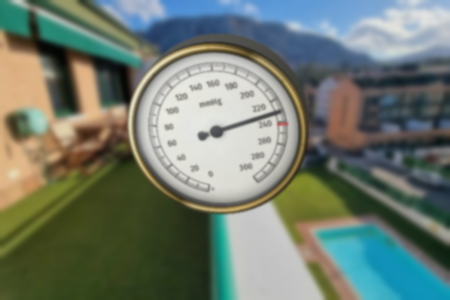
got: 230 mmHg
